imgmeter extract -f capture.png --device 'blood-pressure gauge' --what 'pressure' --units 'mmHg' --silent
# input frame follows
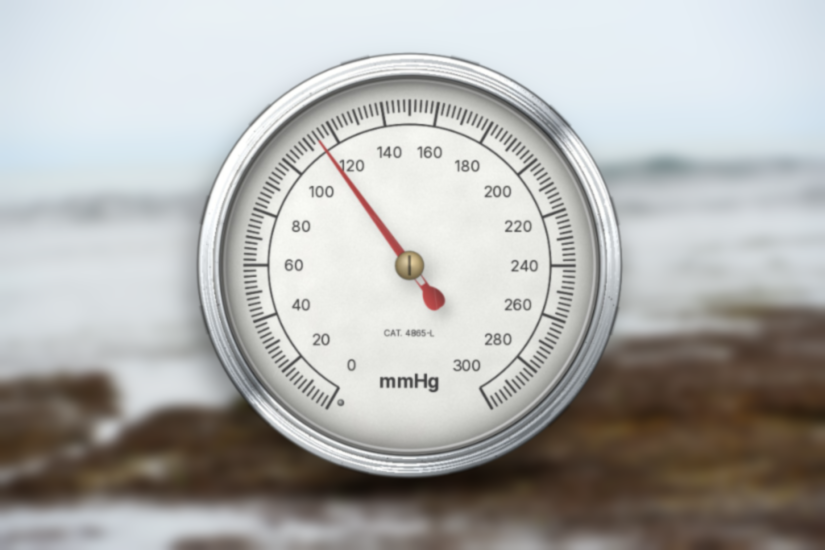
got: 114 mmHg
